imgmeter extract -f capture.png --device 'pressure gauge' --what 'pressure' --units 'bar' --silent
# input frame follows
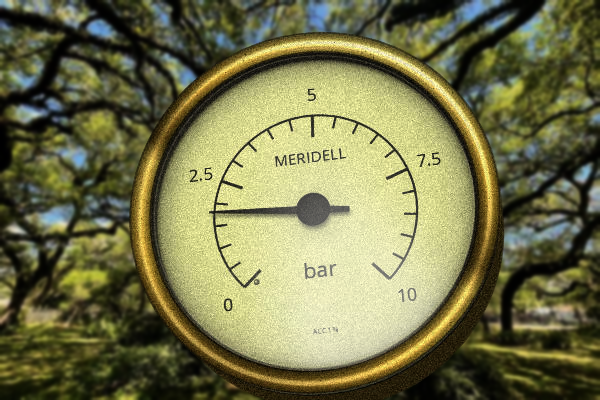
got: 1.75 bar
